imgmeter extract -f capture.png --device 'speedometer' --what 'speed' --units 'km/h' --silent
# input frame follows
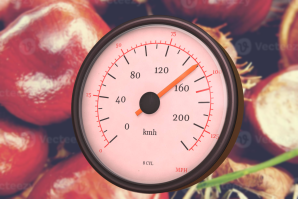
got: 150 km/h
